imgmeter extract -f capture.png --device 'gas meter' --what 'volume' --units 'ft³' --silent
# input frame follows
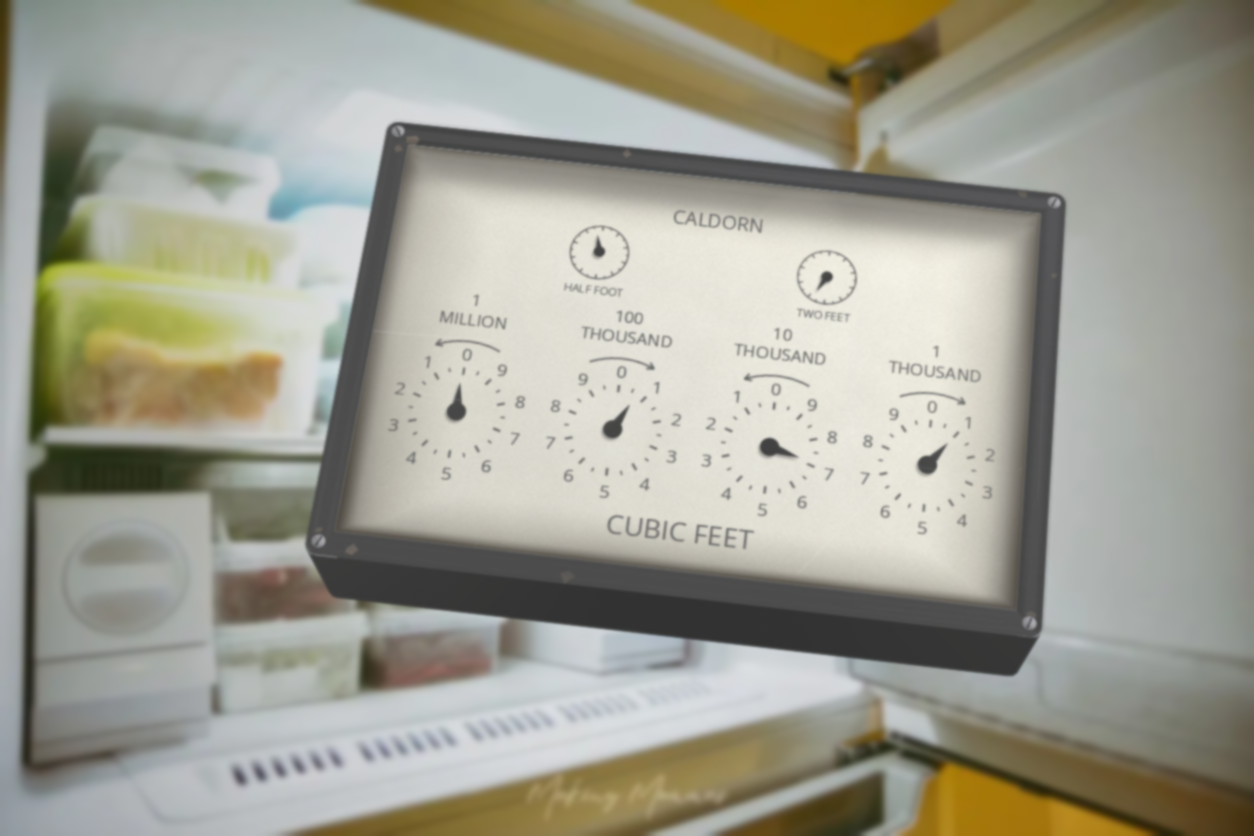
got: 7100 ft³
